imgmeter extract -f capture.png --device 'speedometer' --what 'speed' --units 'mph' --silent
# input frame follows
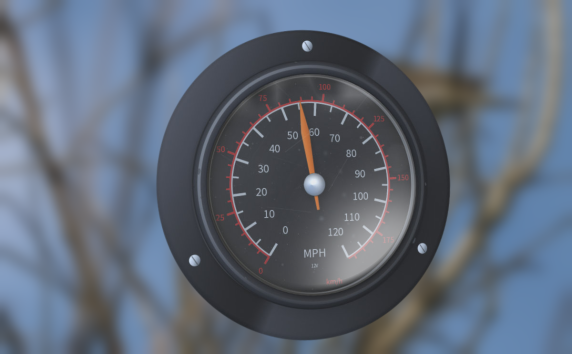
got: 55 mph
